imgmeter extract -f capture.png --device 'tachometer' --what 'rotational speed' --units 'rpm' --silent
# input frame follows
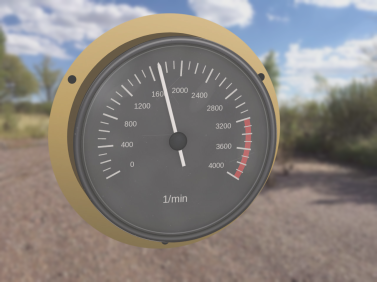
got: 1700 rpm
